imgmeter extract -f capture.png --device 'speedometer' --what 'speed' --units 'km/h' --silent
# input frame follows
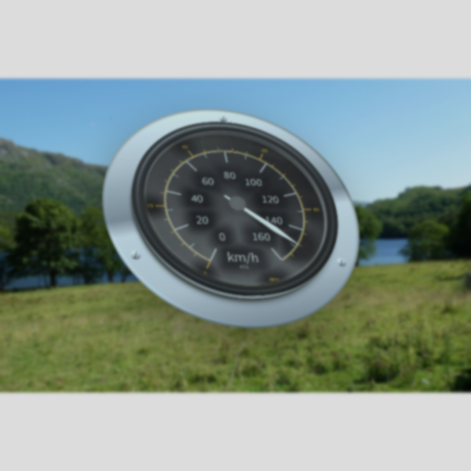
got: 150 km/h
